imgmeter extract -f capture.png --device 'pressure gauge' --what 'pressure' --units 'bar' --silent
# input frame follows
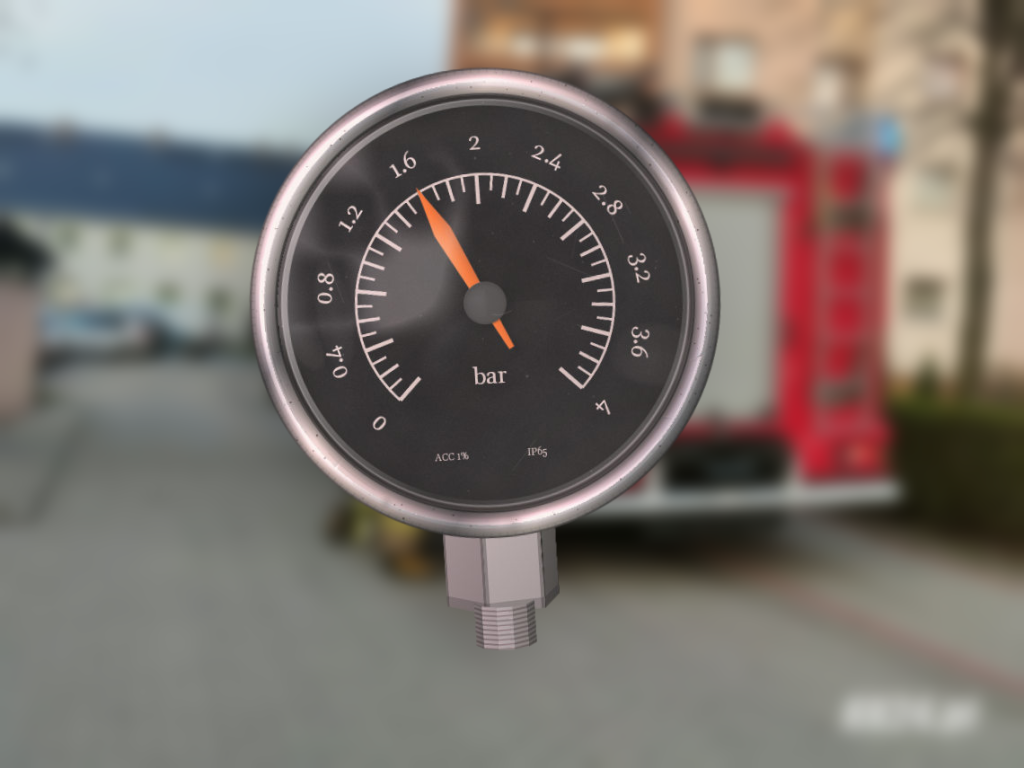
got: 1.6 bar
